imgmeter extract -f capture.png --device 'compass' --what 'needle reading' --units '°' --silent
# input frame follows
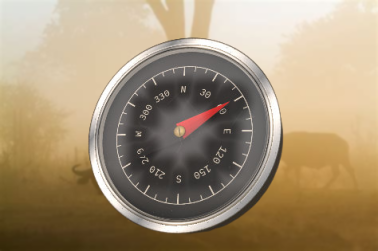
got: 60 °
